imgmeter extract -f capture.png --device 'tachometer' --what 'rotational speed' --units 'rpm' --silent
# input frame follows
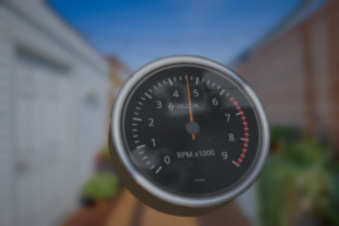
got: 4600 rpm
